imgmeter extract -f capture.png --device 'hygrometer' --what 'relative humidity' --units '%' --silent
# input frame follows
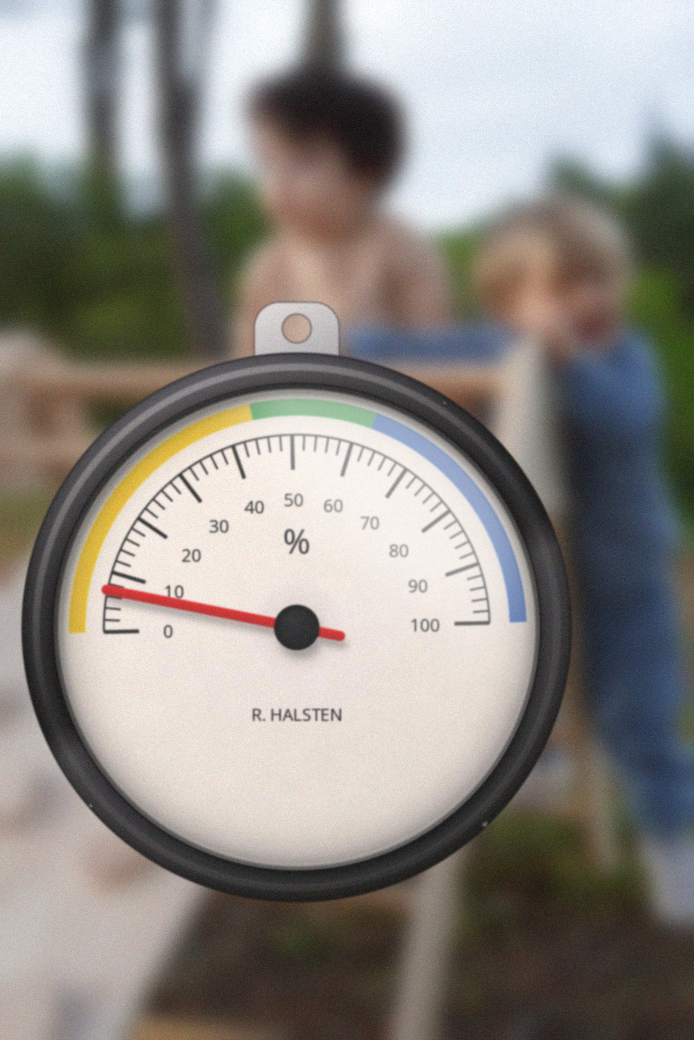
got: 7 %
